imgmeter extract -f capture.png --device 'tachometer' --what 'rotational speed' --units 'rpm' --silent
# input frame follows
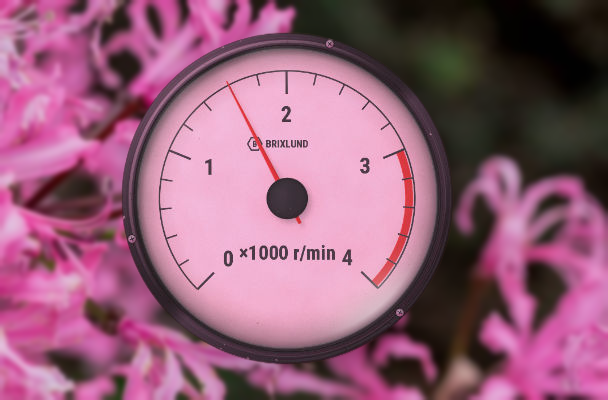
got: 1600 rpm
